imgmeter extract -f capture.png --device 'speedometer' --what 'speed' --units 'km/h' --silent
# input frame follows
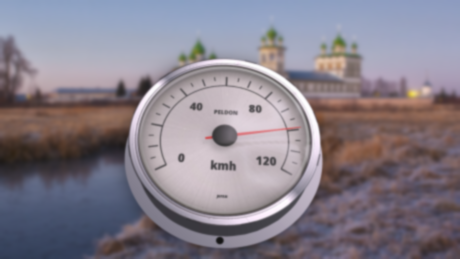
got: 100 km/h
